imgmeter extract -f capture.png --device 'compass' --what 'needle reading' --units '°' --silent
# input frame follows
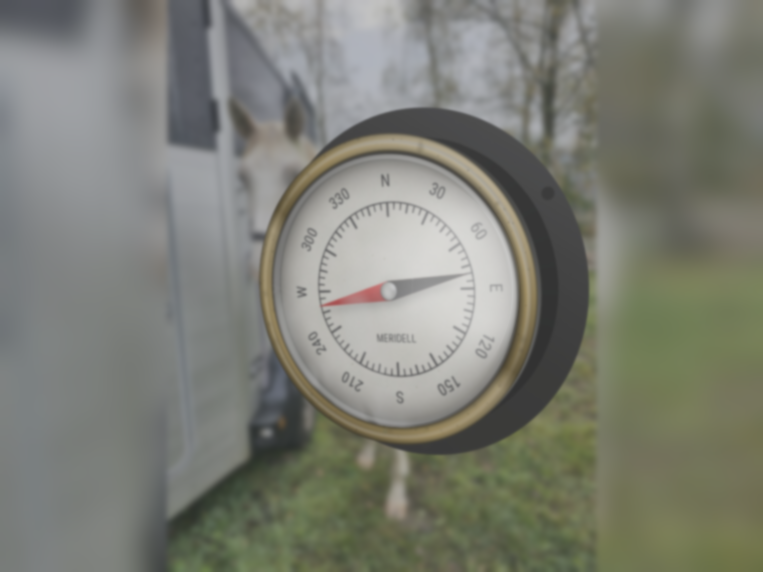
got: 260 °
